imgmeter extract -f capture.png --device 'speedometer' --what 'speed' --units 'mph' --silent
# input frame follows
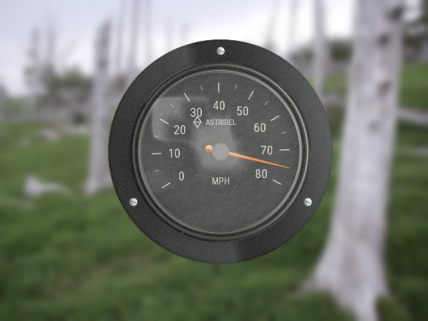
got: 75 mph
